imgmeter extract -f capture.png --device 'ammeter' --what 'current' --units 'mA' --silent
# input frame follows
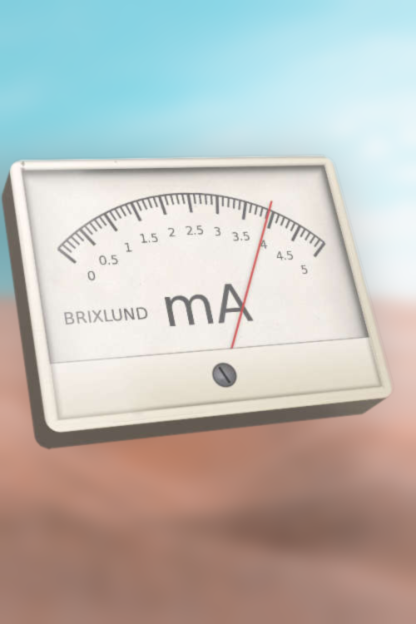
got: 3.9 mA
